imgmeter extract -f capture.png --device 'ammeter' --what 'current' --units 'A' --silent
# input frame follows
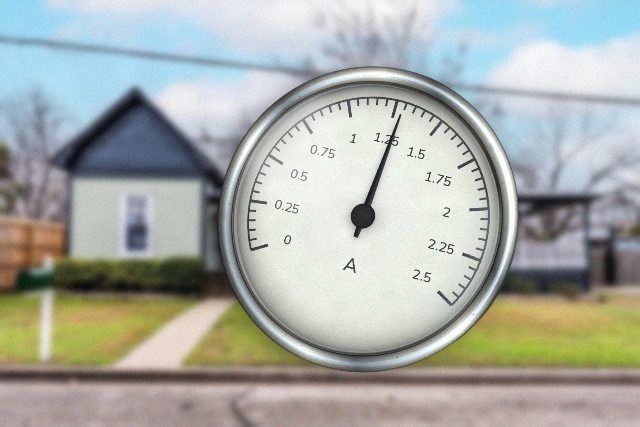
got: 1.3 A
